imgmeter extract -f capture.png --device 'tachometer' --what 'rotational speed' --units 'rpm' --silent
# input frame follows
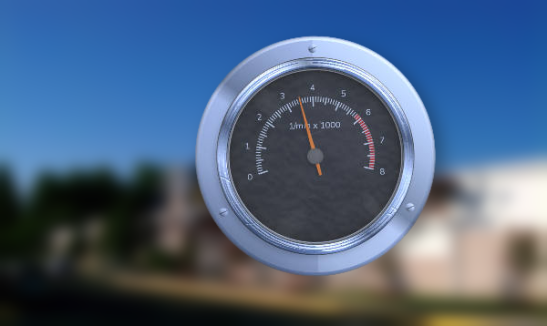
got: 3500 rpm
